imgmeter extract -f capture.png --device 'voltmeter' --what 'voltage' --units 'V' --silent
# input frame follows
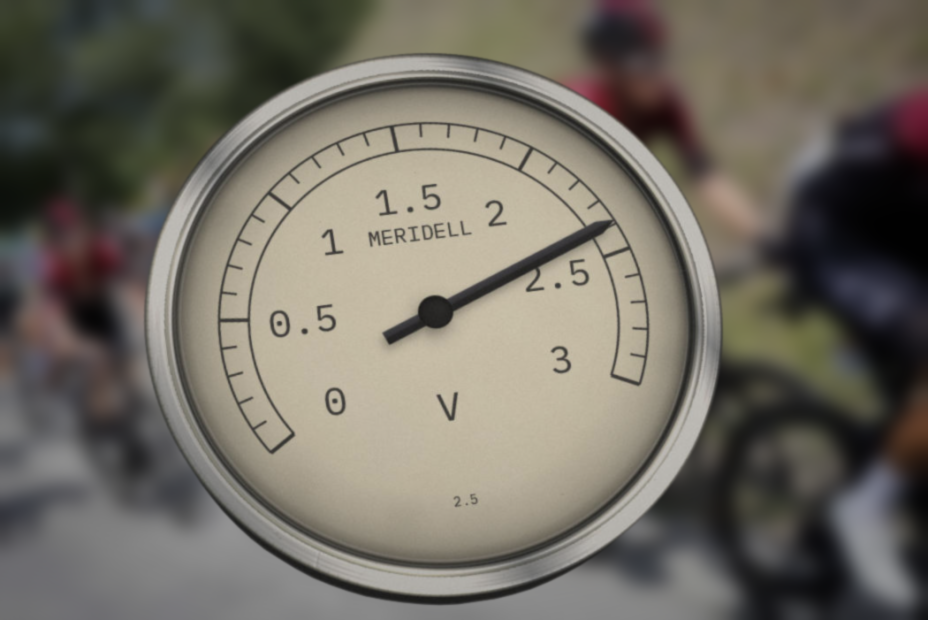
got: 2.4 V
